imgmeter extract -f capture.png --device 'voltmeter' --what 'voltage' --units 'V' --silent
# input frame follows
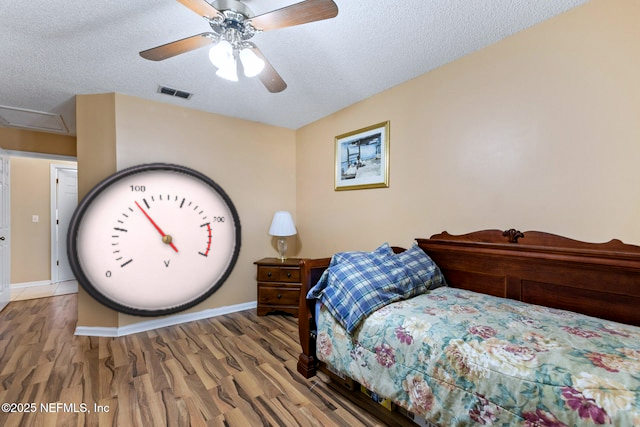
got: 90 V
